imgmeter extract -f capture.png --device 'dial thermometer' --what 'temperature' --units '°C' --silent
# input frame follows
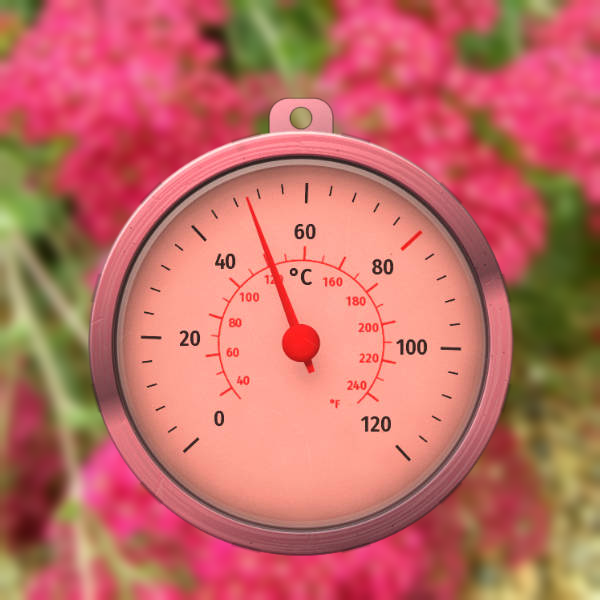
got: 50 °C
